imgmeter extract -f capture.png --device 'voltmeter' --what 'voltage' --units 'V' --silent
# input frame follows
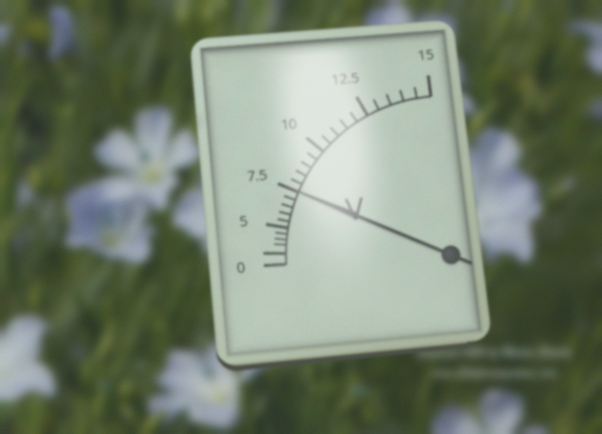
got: 7.5 V
